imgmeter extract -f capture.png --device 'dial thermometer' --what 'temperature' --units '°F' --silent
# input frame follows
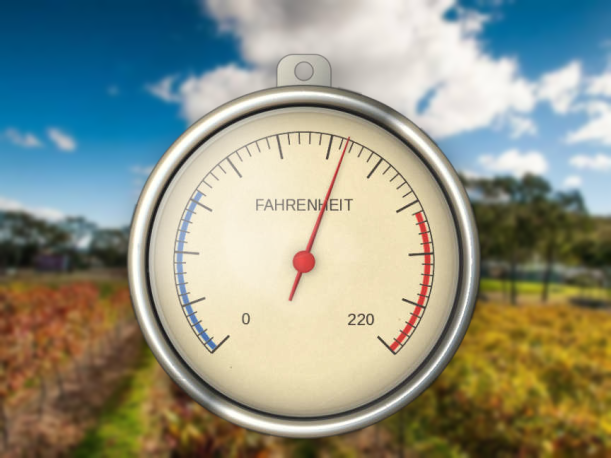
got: 126 °F
